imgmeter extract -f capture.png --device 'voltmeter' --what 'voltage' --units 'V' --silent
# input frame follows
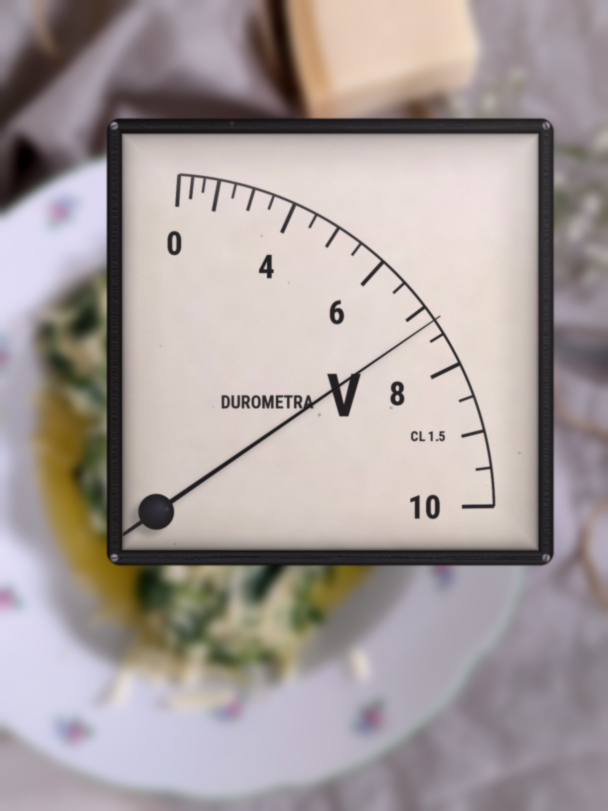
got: 7.25 V
